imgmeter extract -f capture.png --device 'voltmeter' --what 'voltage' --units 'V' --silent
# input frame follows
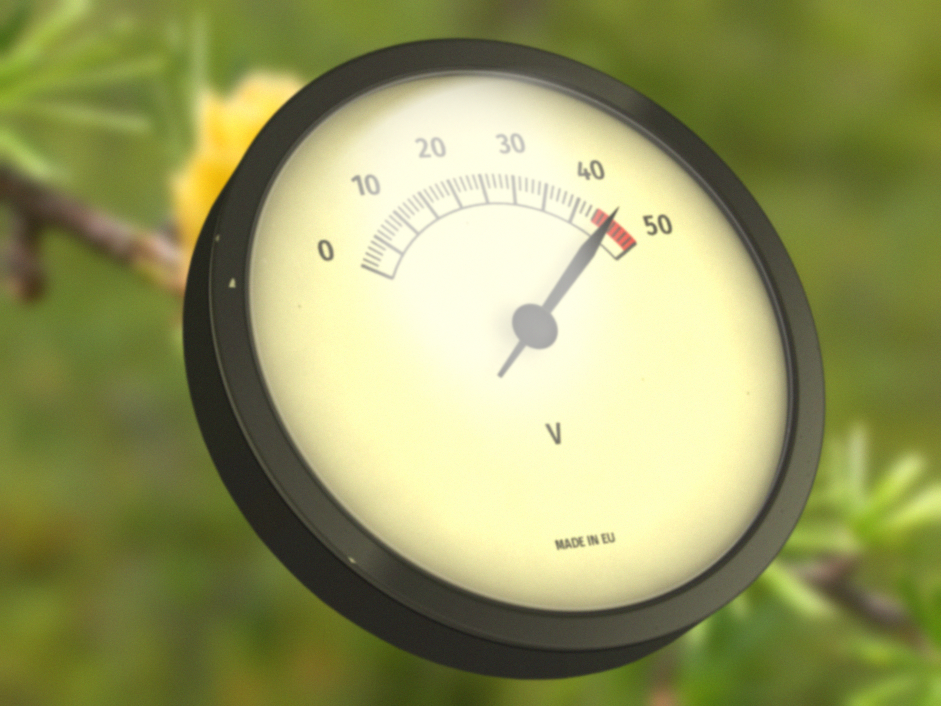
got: 45 V
